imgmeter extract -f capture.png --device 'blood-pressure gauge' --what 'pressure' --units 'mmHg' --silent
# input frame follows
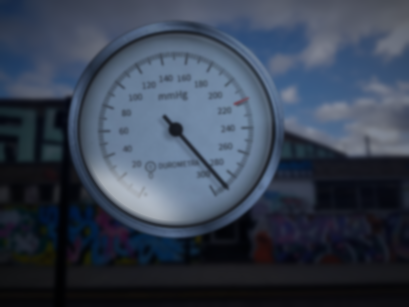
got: 290 mmHg
